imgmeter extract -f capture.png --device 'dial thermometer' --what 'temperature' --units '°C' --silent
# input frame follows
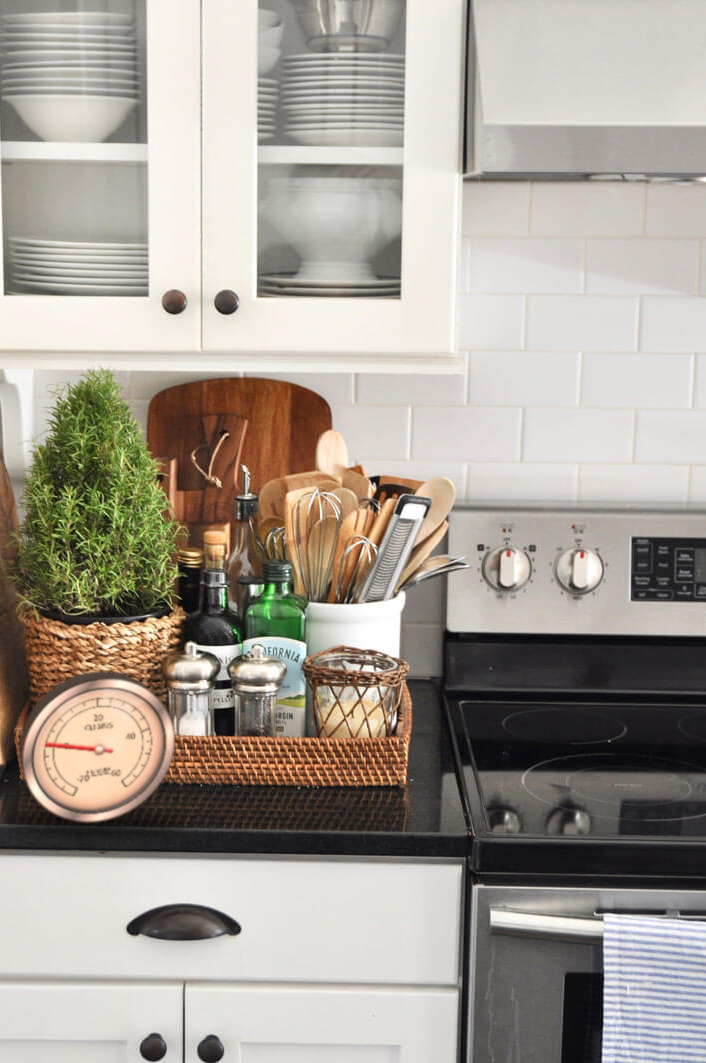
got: 0 °C
